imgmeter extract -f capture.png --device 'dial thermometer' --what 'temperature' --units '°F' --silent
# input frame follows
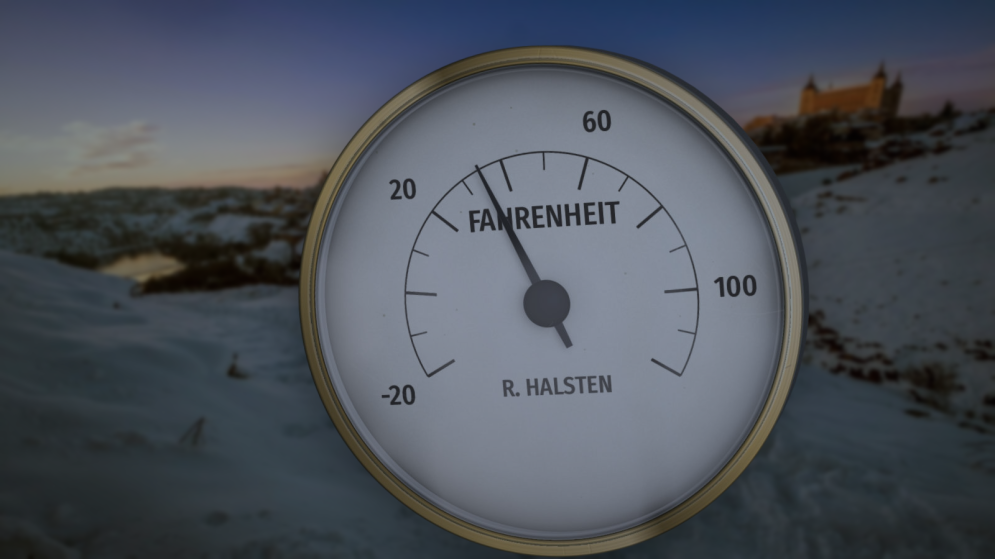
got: 35 °F
